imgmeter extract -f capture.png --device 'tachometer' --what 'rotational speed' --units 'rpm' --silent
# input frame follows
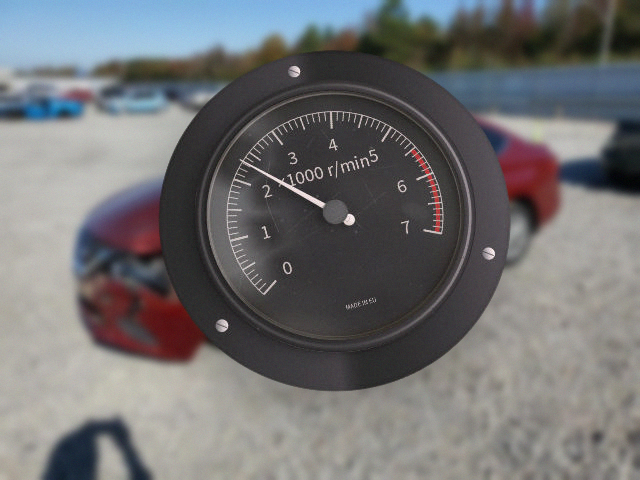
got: 2300 rpm
